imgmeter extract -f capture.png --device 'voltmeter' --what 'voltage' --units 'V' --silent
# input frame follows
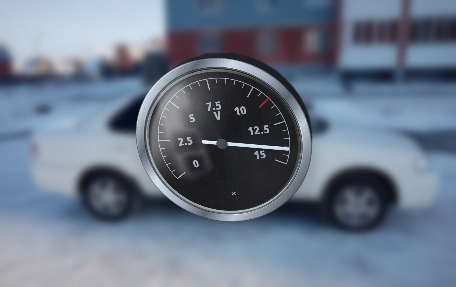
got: 14 V
